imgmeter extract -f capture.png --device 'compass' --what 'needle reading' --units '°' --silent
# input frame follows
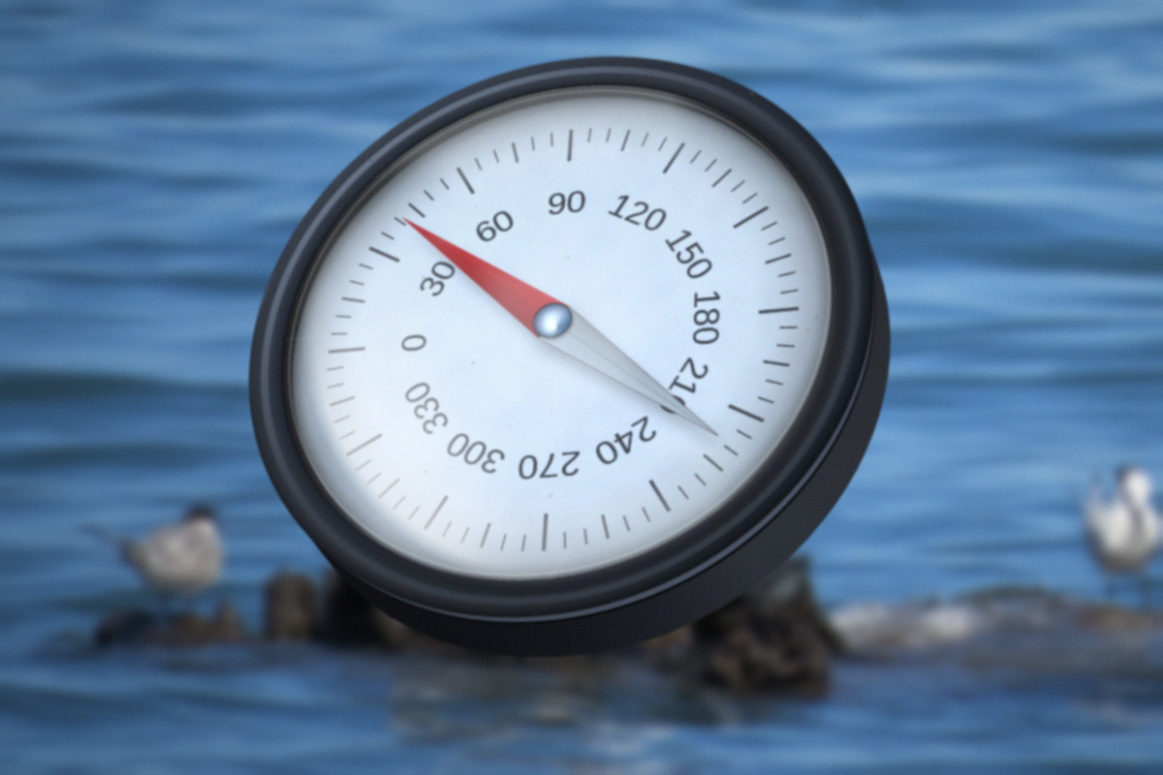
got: 40 °
